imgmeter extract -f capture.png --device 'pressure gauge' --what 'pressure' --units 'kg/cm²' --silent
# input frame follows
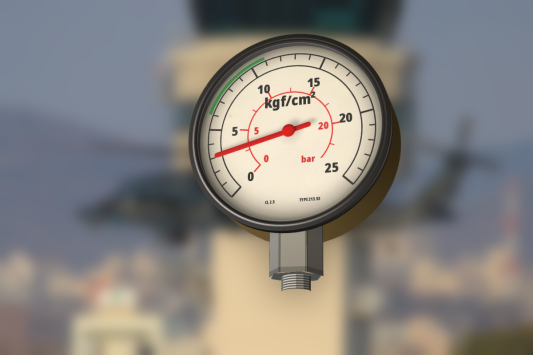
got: 3 kg/cm²
